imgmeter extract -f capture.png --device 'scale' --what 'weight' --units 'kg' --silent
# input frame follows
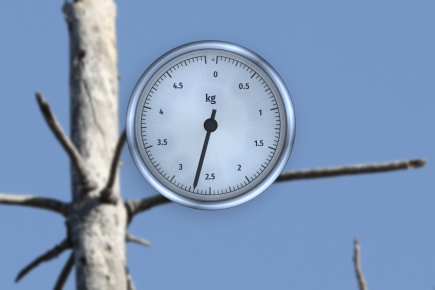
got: 2.7 kg
